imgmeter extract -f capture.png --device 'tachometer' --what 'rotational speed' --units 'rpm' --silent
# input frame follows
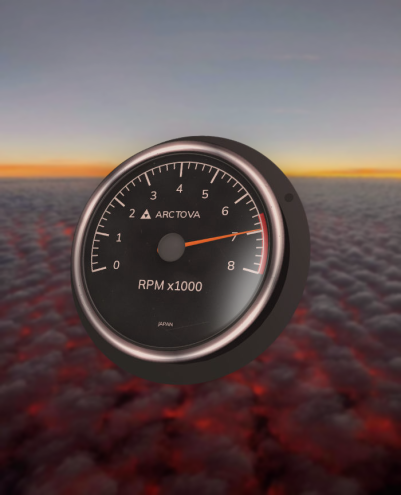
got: 7000 rpm
